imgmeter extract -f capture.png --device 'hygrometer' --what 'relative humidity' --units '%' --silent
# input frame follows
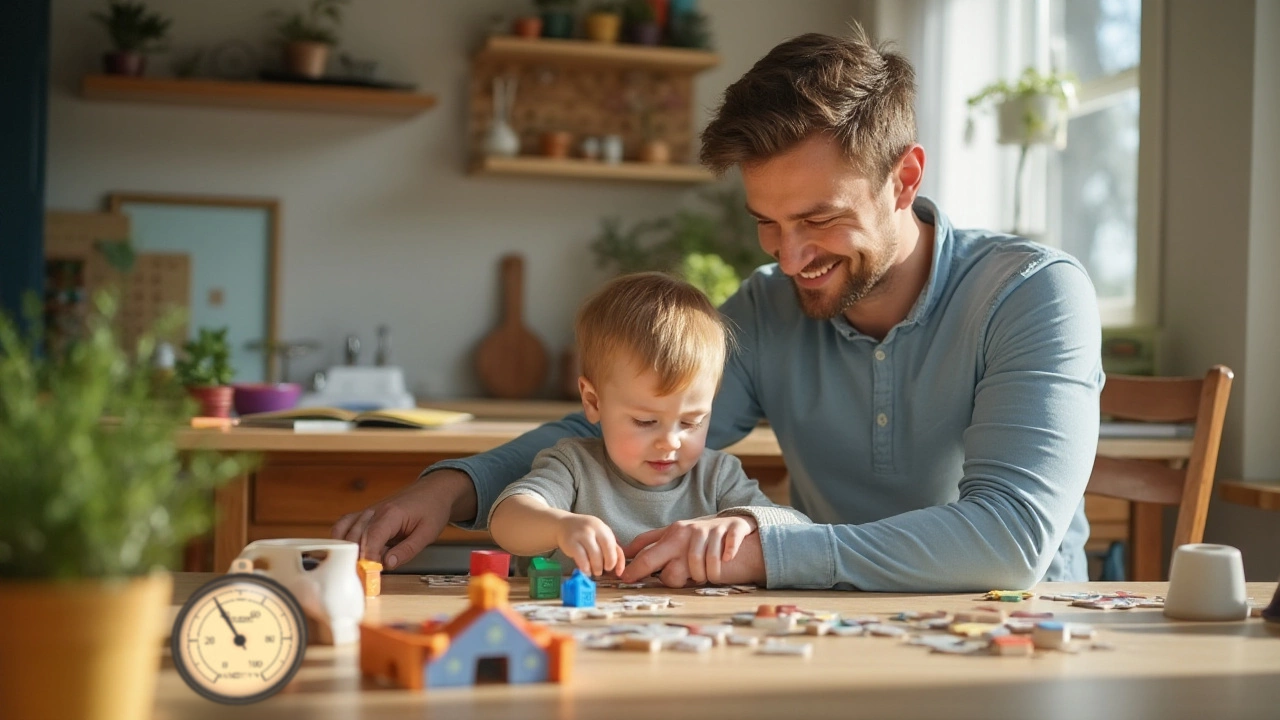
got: 40 %
